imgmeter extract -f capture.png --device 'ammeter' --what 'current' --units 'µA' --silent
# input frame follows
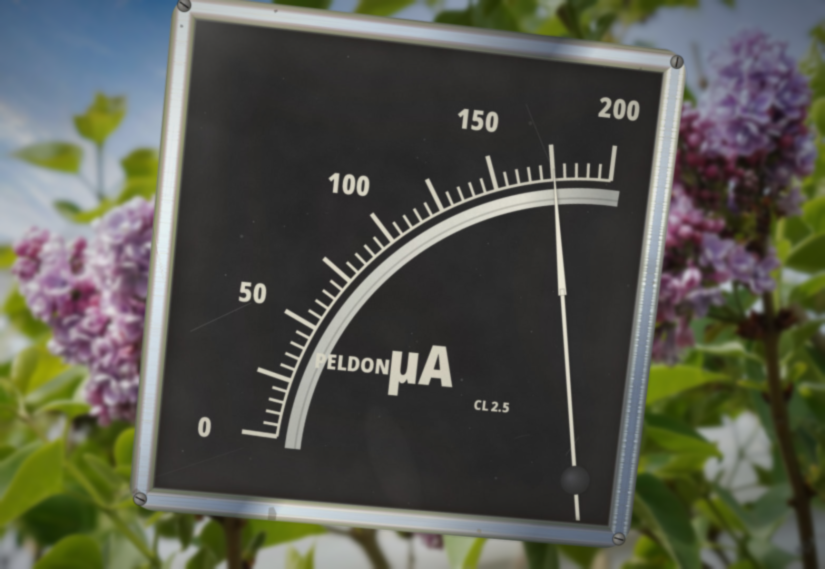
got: 175 µA
